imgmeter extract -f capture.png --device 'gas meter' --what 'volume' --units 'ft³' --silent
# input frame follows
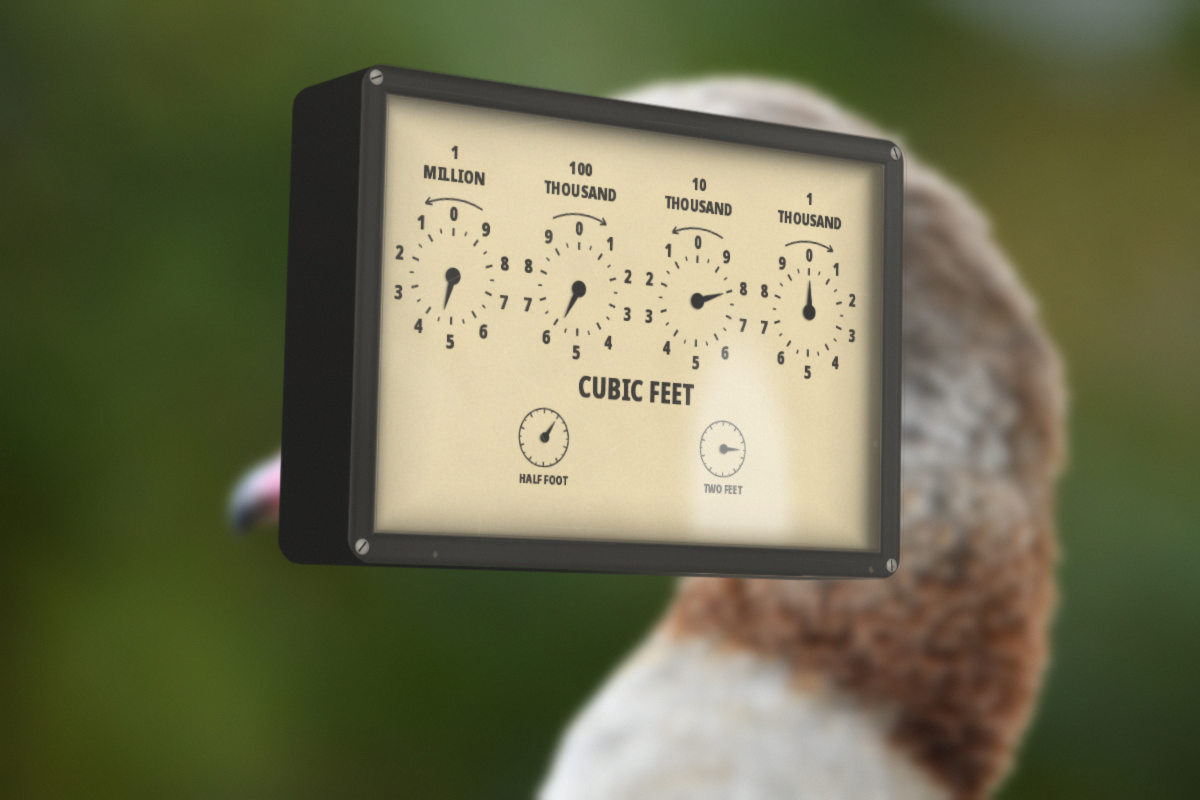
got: 458000 ft³
